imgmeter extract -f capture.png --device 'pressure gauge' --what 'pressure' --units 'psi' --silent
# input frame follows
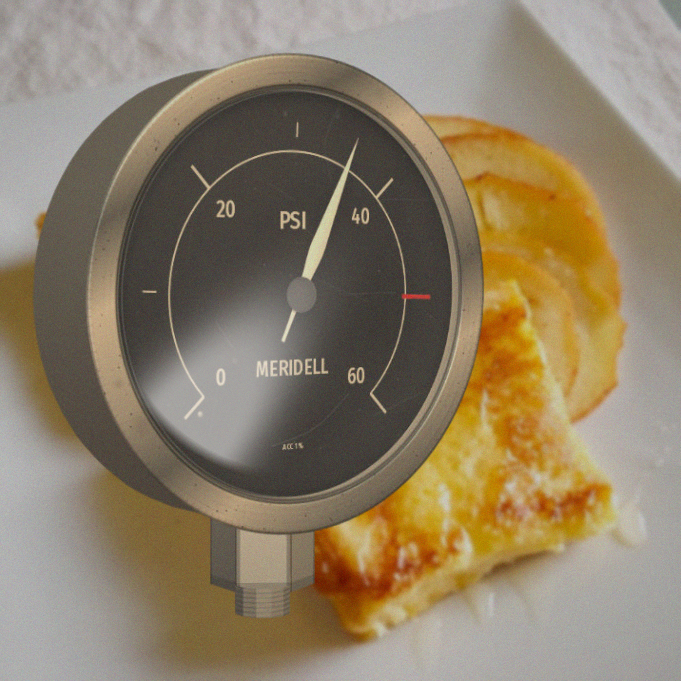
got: 35 psi
